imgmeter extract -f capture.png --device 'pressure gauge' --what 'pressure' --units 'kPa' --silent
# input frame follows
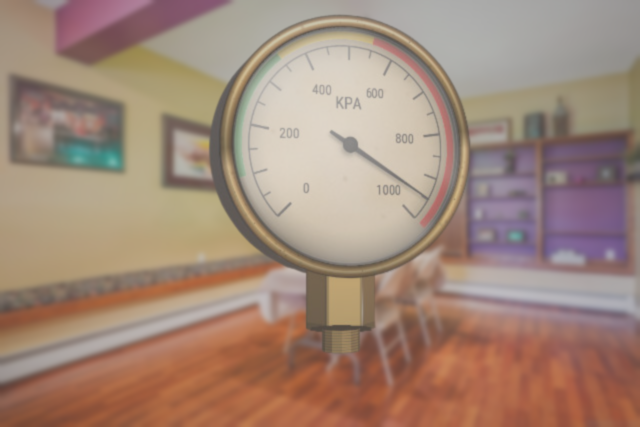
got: 950 kPa
